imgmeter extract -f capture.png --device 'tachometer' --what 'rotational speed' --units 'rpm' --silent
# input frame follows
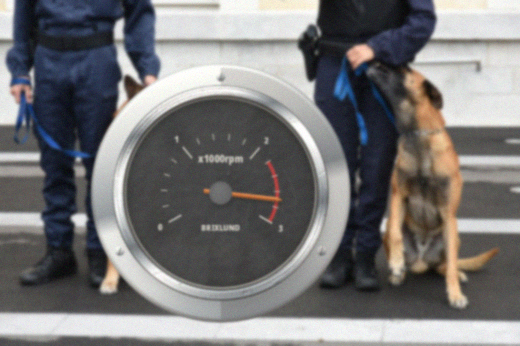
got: 2700 rpm
